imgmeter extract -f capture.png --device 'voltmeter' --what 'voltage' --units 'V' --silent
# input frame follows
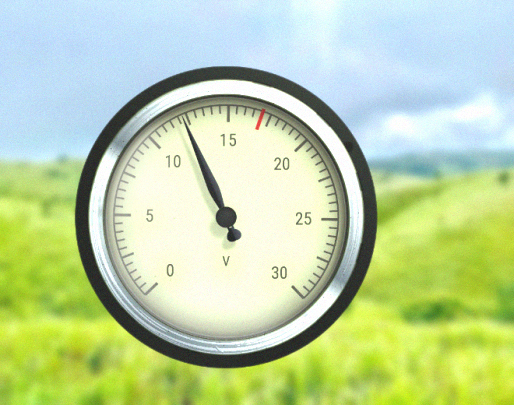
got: 12.25 V
